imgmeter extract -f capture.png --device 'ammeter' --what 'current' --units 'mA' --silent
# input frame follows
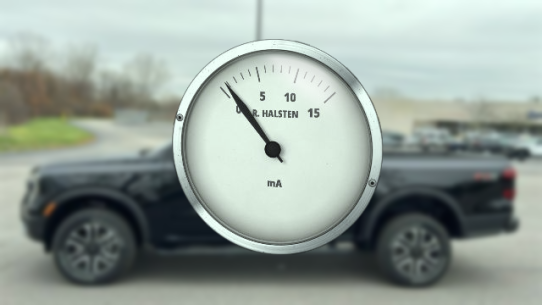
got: 1 mA
